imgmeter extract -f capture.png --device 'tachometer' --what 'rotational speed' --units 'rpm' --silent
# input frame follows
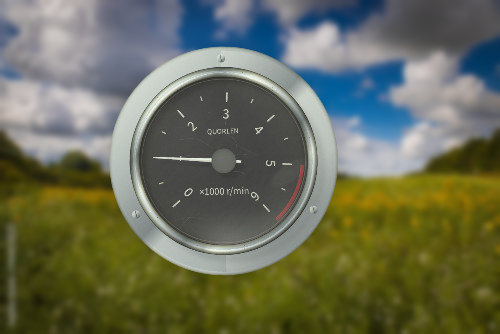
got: 1000 rpm
